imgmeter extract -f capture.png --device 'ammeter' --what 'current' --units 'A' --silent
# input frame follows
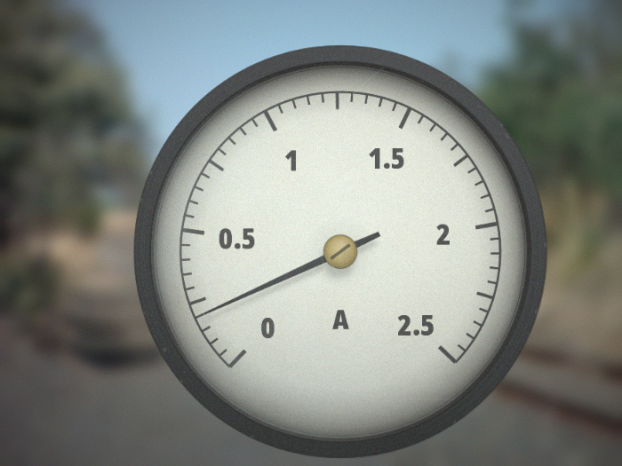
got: 0.2 A
